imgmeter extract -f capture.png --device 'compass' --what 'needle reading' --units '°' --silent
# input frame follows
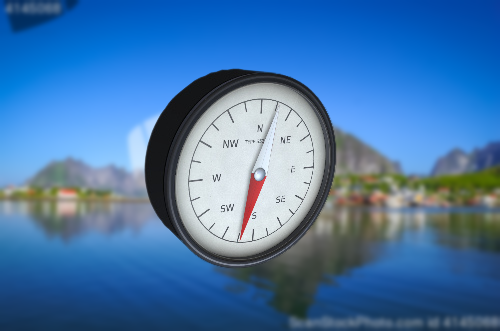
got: 195 °
